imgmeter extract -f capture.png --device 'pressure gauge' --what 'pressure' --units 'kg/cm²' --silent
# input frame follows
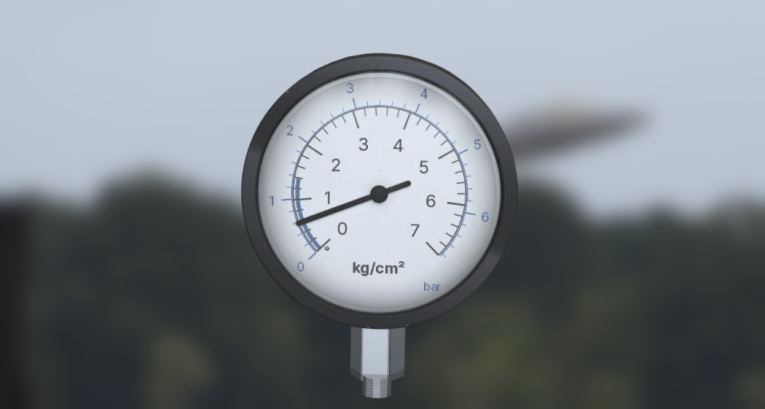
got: 0.6 kg/cm²
